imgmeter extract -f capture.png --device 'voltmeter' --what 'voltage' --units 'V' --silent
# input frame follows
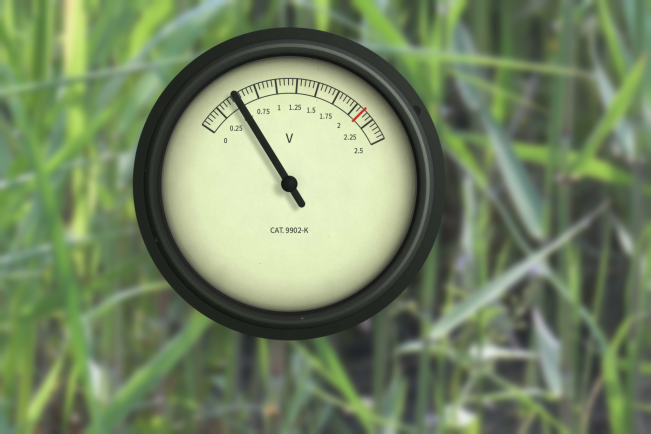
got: 0.5 V
